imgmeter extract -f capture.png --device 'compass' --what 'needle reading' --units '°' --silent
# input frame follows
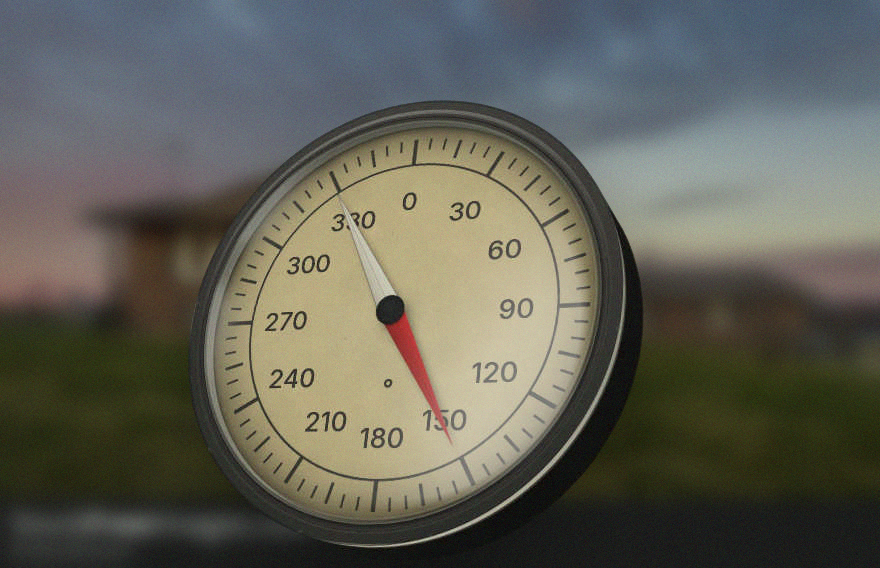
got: 150 °
